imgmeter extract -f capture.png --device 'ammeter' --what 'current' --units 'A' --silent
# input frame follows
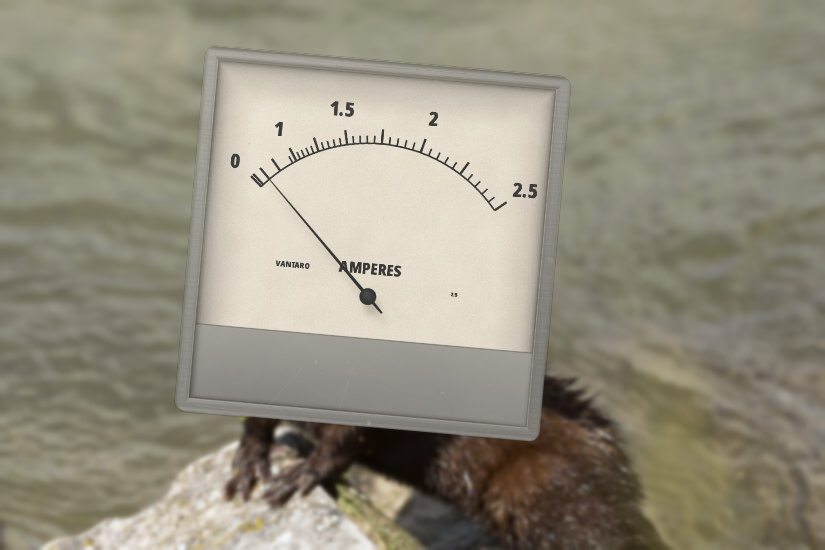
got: 0.5 A
